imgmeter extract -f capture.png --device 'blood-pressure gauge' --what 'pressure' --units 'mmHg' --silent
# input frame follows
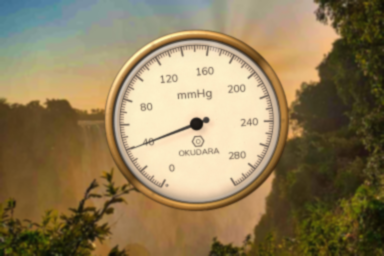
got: 40 mmHg
